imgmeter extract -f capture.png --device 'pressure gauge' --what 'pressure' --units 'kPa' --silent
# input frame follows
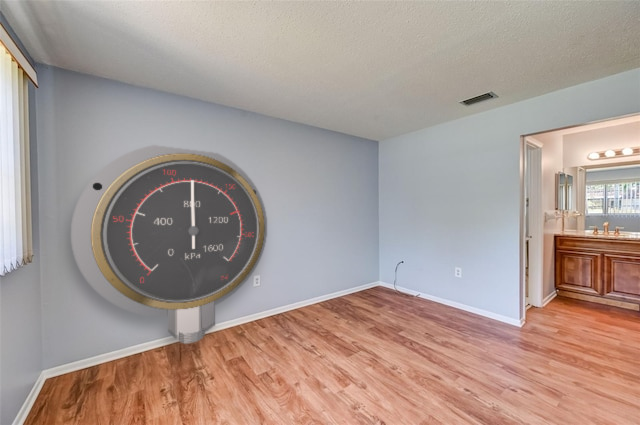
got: 800 kPa
